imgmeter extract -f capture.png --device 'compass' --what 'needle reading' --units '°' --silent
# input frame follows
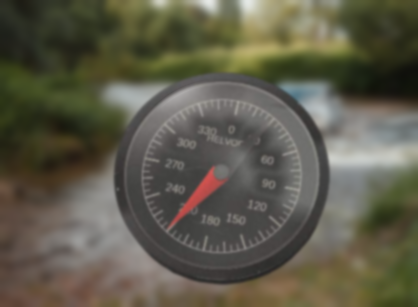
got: 210 °
